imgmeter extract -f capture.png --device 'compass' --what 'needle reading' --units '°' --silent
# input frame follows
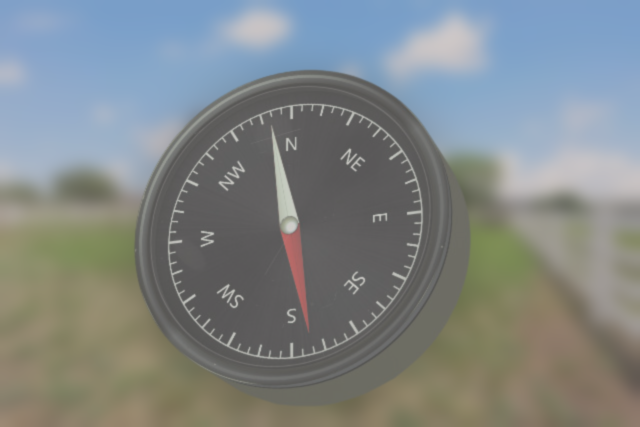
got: 170 °
